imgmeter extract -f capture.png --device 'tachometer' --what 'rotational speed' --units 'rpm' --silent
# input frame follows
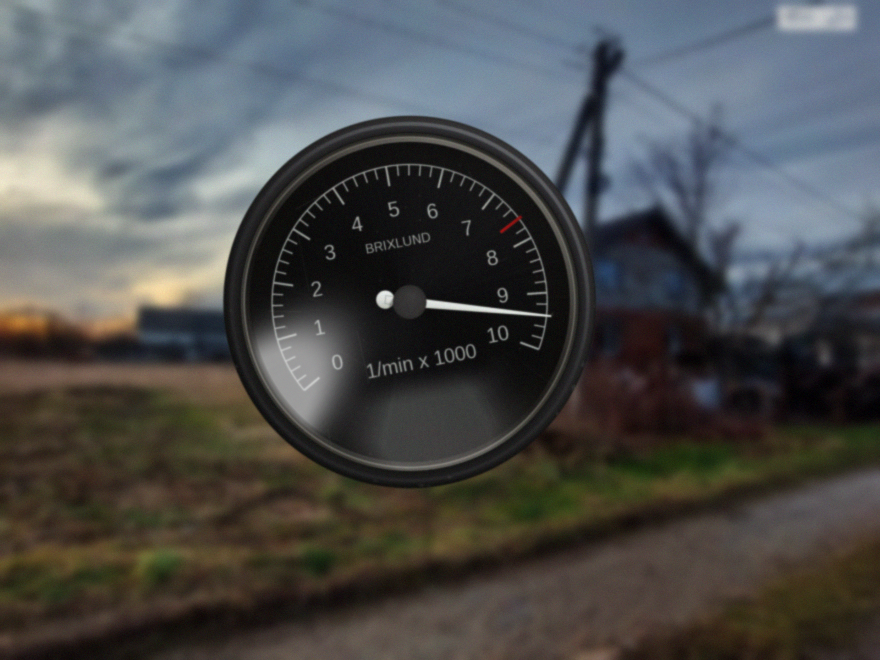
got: 9400 rpm
